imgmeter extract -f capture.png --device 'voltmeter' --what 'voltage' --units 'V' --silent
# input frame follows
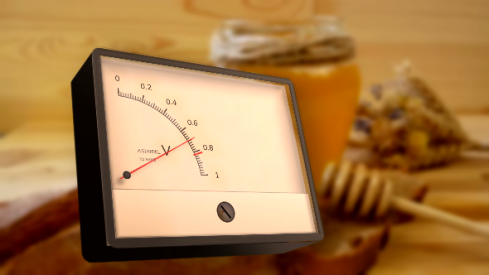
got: 0.7 V
